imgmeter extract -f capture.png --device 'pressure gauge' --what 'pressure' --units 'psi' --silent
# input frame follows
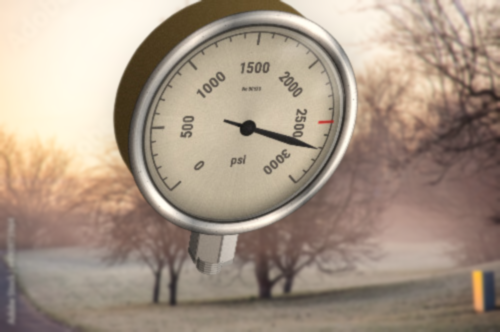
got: 2700 psi
